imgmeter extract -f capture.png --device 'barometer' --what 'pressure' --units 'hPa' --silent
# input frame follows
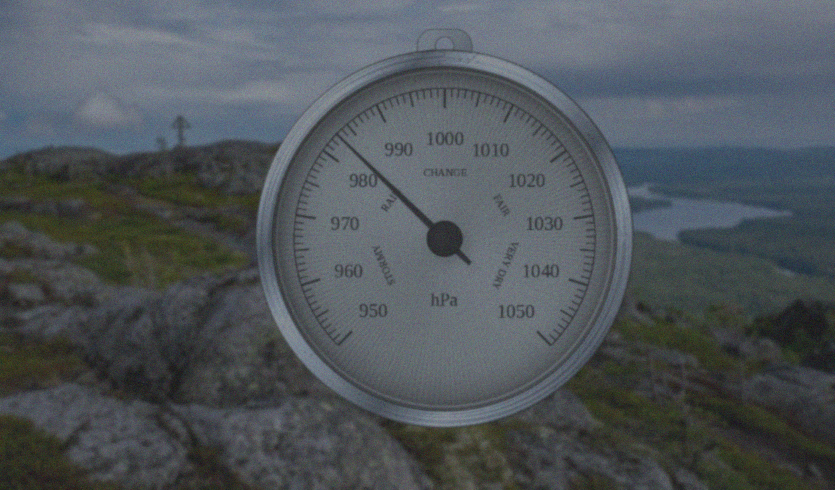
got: 983 hPa
